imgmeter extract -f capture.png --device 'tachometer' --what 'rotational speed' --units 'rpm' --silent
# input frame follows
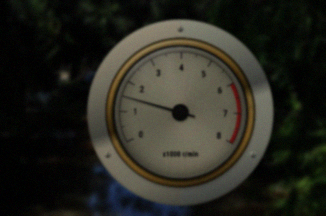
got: 1500 rpm
